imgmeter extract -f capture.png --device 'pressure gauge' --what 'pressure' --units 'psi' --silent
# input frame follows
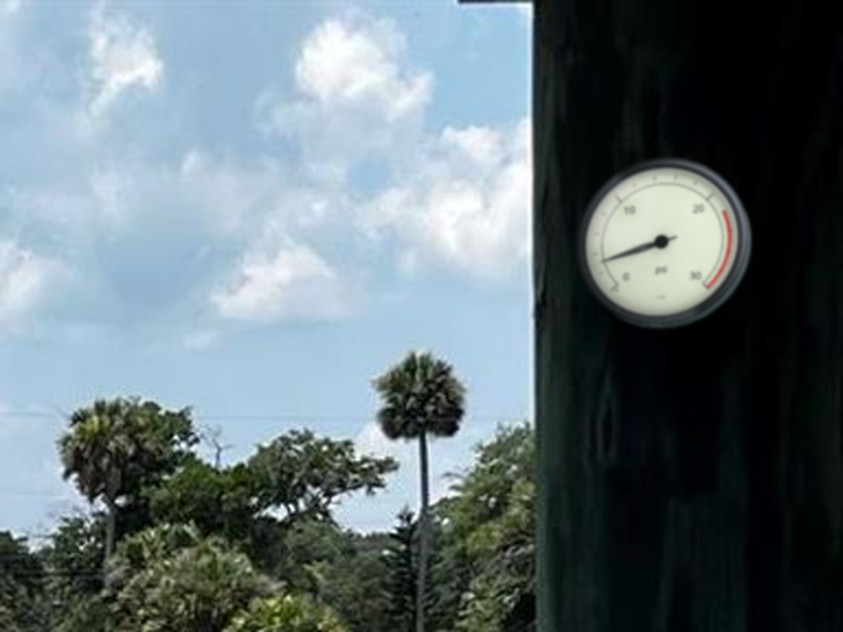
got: 3 psi
